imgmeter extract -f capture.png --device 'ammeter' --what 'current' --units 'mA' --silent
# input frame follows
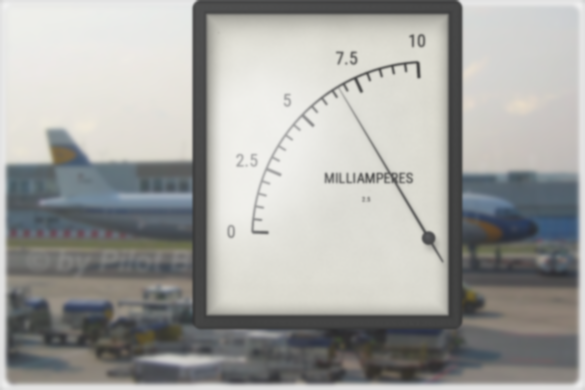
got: 6.75 mA
